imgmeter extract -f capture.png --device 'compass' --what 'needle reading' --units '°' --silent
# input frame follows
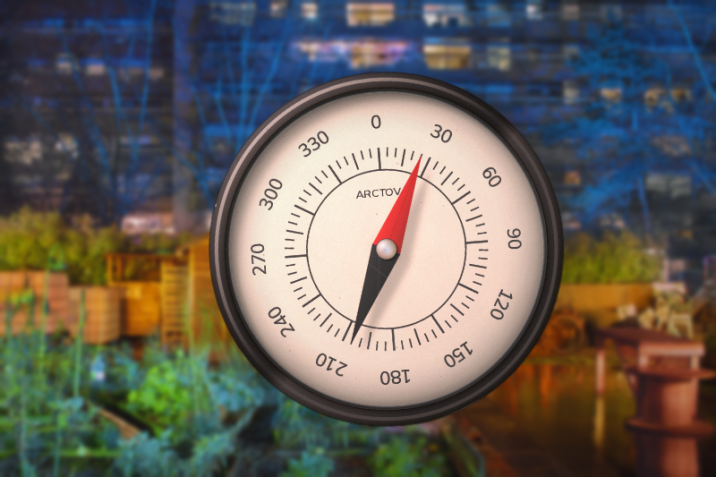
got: 25 °
